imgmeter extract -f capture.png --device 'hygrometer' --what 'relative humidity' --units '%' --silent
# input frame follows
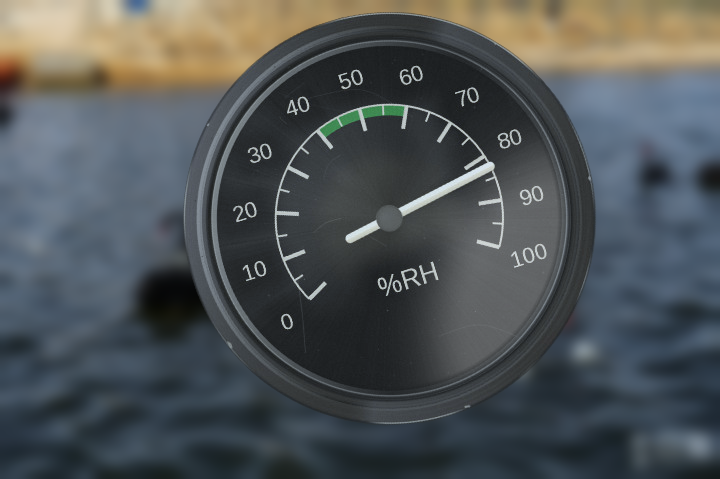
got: 82.5 %
